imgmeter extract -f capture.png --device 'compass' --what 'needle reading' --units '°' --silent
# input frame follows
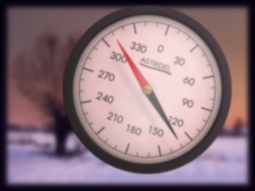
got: 310 °
